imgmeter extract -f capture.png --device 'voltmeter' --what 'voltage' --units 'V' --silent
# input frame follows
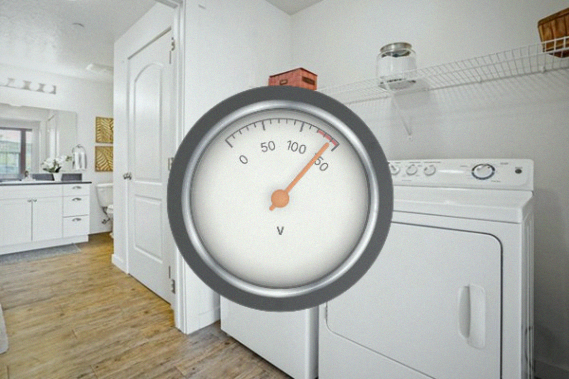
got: 140 V
